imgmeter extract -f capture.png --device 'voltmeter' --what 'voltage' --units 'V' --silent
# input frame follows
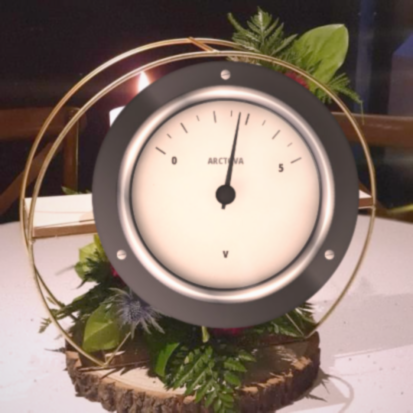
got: 2.75 V
